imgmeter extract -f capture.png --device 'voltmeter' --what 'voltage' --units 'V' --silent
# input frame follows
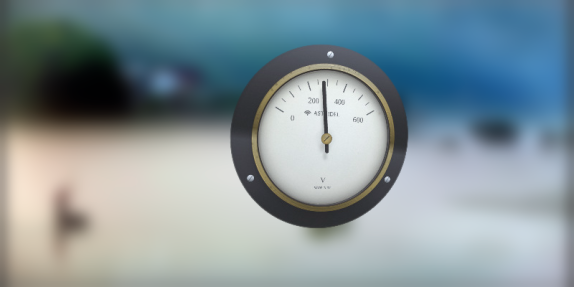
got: 275 V
